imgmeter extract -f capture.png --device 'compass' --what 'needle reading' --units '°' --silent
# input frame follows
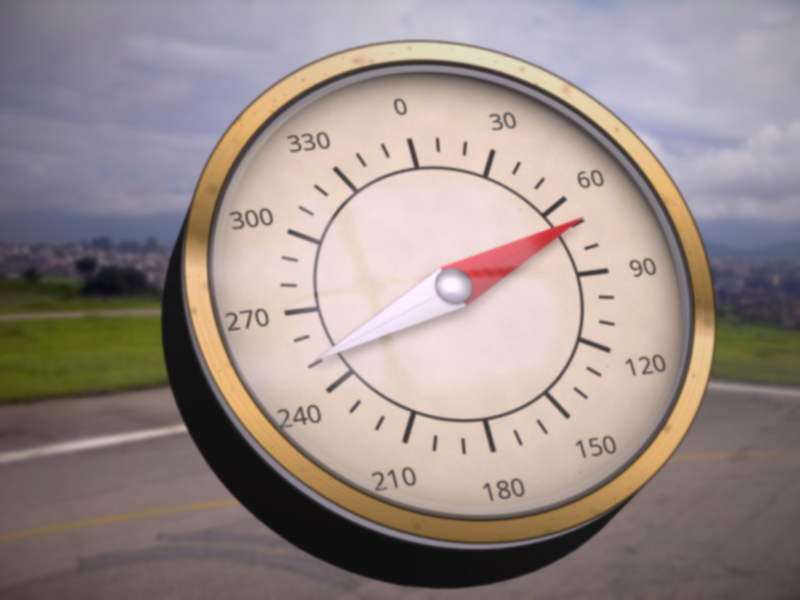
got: 70 °
